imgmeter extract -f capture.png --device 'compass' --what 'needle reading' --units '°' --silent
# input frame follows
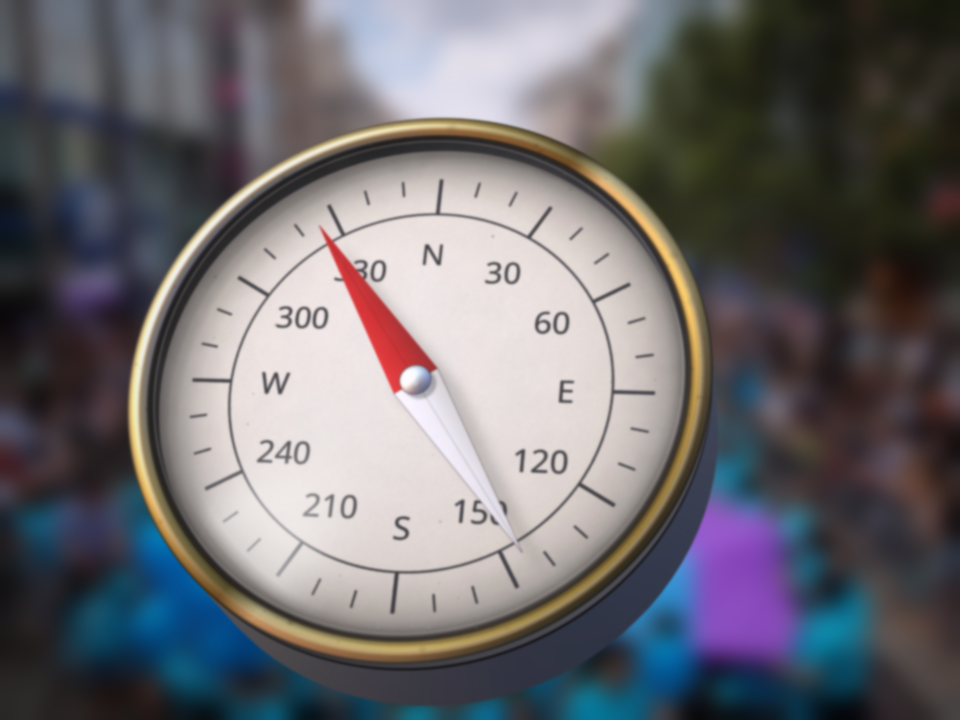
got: 325 °
